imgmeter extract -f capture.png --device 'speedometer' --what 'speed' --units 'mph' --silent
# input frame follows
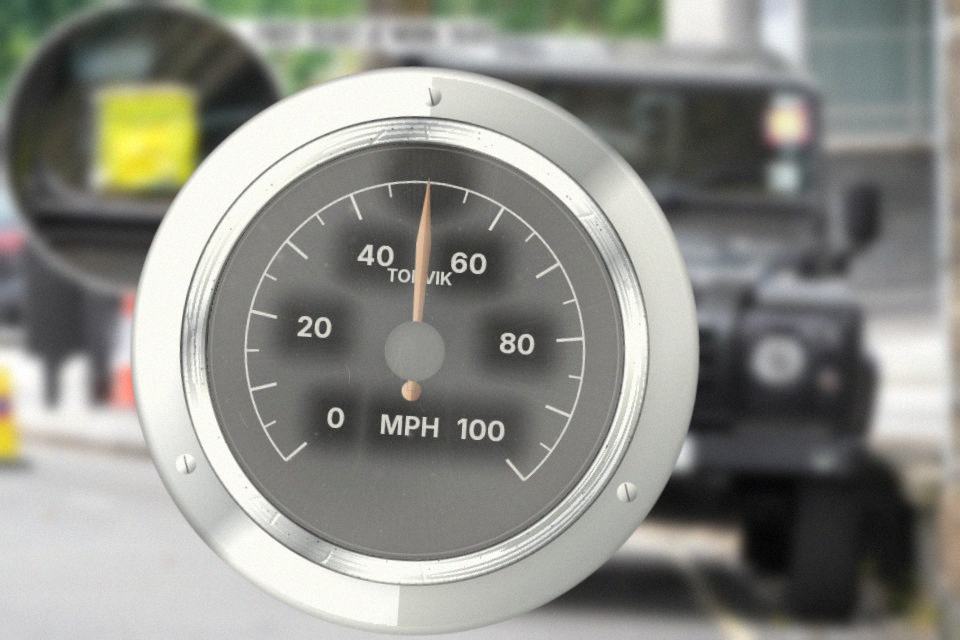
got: 50 mph
